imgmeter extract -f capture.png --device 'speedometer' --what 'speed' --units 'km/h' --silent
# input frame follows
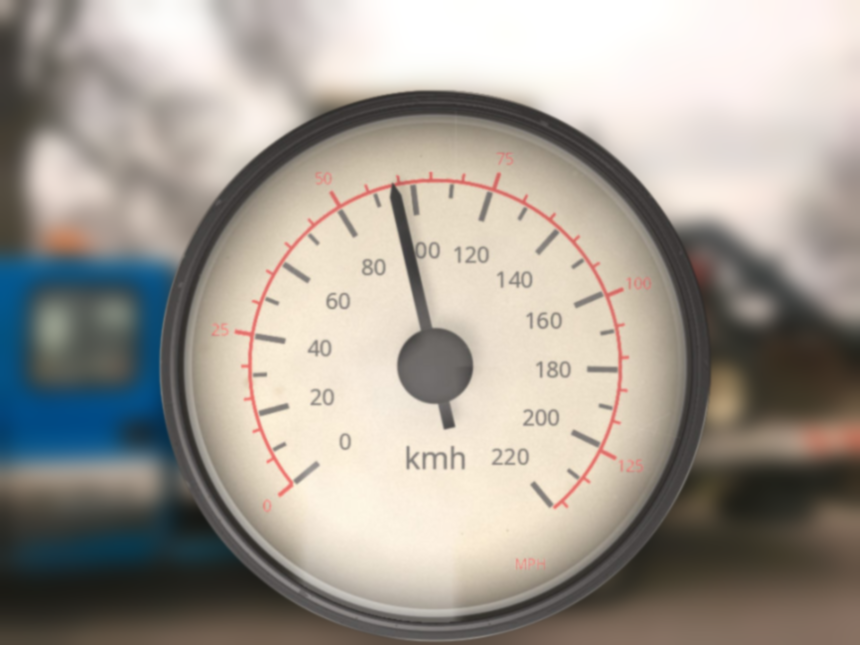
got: 95 km/h
